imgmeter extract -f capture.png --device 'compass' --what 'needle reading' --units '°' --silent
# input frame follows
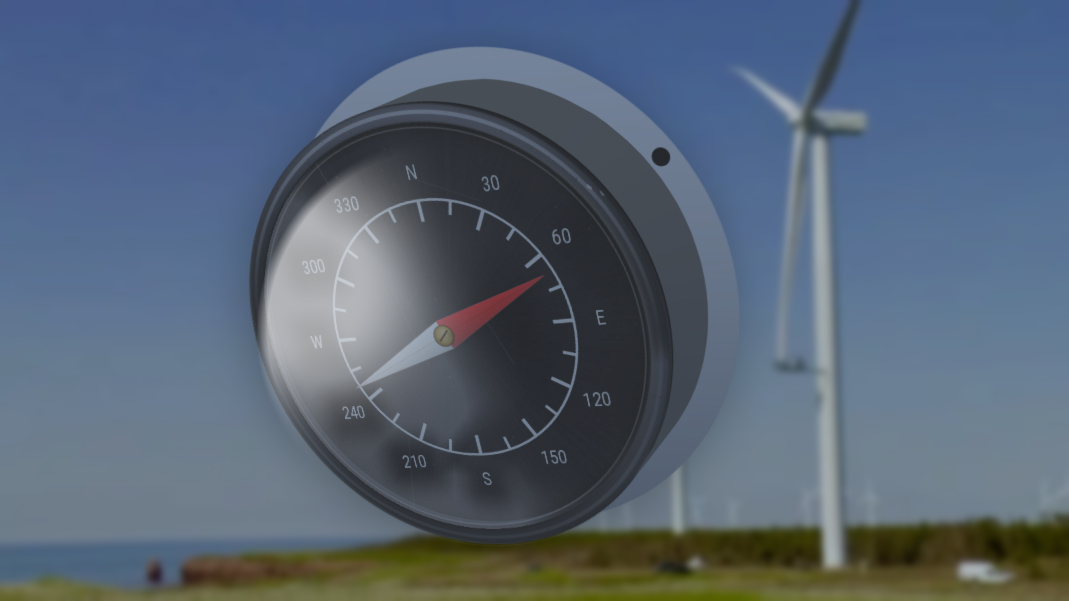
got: 67.5 °
